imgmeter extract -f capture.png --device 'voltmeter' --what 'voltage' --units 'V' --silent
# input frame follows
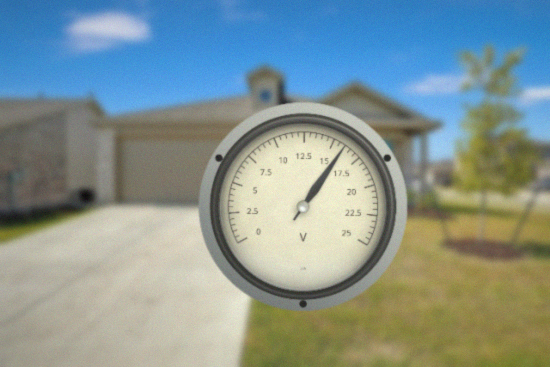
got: 16 V
